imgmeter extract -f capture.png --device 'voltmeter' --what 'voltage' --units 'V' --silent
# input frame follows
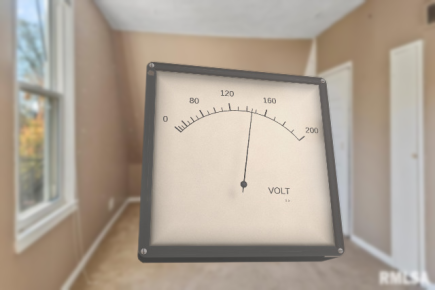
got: 145 V
